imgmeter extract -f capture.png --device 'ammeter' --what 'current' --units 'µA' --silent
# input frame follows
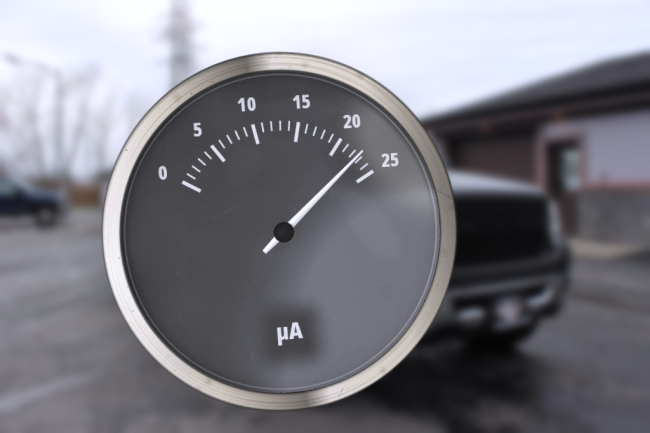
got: 22.5 µA
